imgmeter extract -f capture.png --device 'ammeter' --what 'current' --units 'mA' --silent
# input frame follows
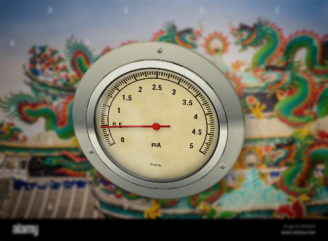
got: 0.5 mA
